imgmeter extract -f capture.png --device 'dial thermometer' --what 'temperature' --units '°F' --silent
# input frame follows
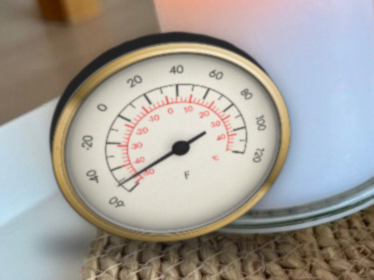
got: -50 °F
